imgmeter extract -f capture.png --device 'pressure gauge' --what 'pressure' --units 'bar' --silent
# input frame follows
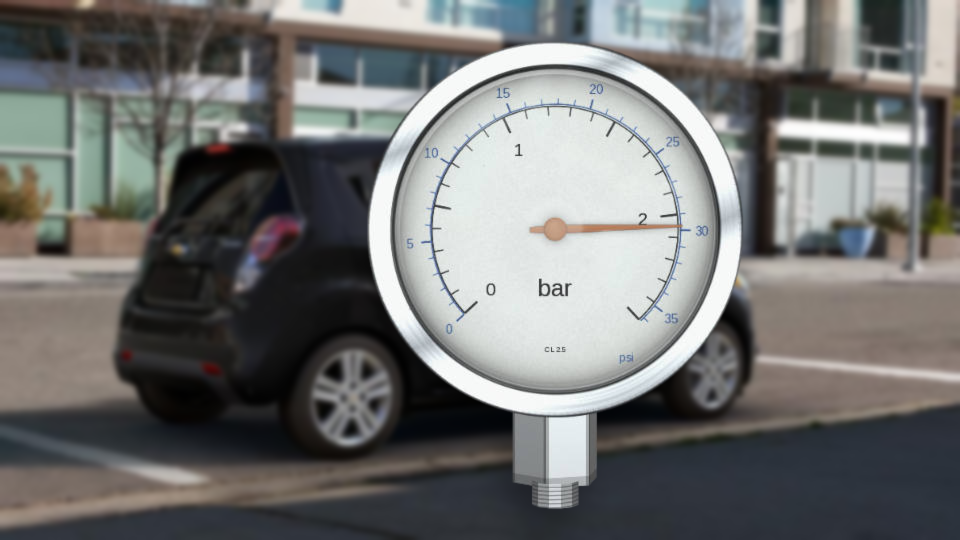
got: 2.05 bar
